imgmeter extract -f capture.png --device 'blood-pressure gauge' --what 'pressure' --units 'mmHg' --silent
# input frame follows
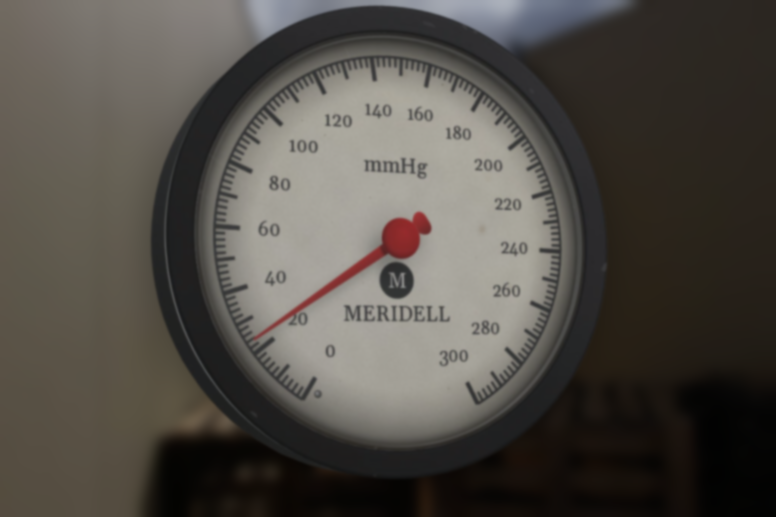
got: 24 mmHg
